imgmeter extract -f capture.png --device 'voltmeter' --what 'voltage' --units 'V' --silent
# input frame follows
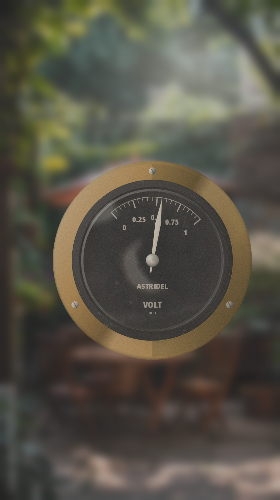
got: 0.55 V
